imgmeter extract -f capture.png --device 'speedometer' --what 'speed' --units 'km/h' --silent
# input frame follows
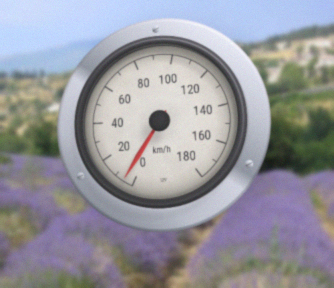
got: 5 km/h
